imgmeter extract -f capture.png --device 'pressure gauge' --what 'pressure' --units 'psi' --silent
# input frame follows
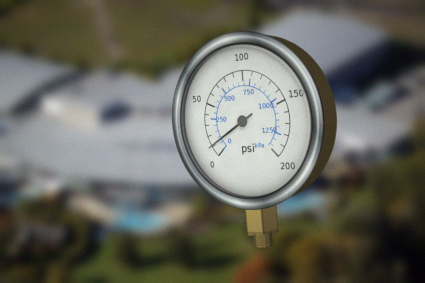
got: 10 psi
